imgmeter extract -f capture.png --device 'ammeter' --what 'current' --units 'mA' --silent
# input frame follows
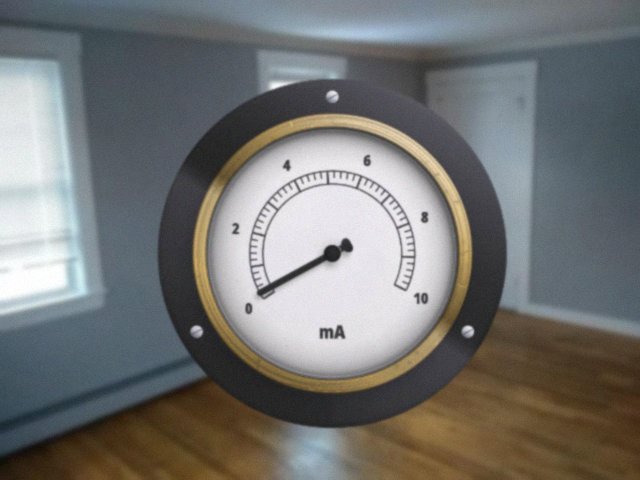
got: 0.2 mA
